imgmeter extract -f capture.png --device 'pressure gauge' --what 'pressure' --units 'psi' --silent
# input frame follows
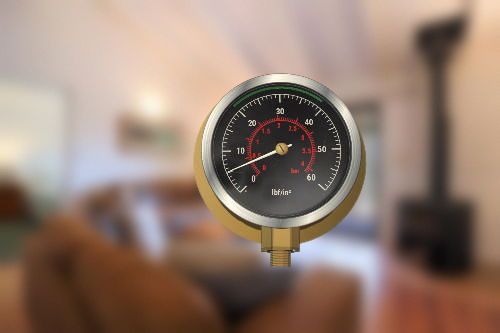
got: 5 psi
